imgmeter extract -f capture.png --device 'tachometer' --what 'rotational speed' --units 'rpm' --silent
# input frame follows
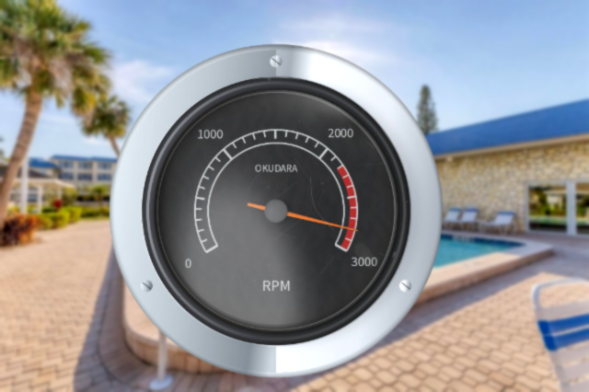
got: 2800 rpm
